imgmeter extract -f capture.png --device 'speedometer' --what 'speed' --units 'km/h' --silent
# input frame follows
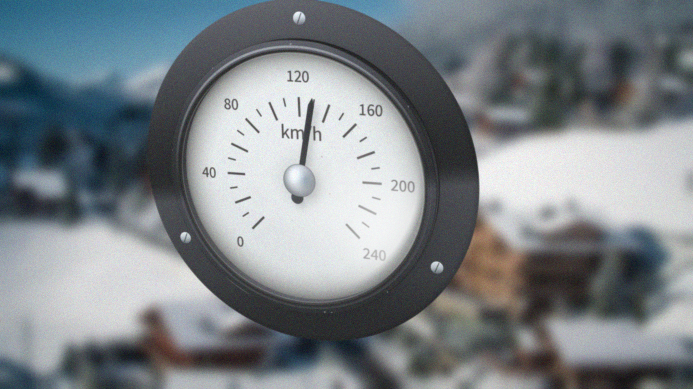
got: 130 km/h
